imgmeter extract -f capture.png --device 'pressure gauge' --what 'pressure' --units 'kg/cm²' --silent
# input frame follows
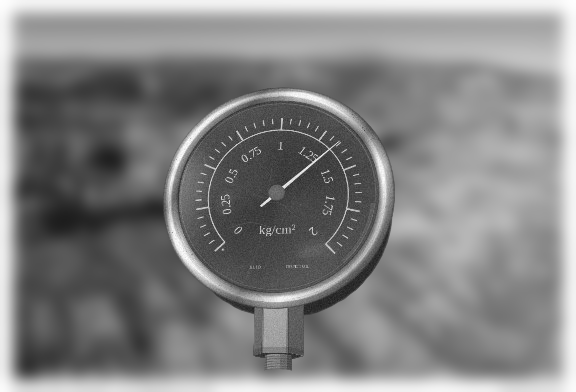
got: 1.35 kg/cm²
